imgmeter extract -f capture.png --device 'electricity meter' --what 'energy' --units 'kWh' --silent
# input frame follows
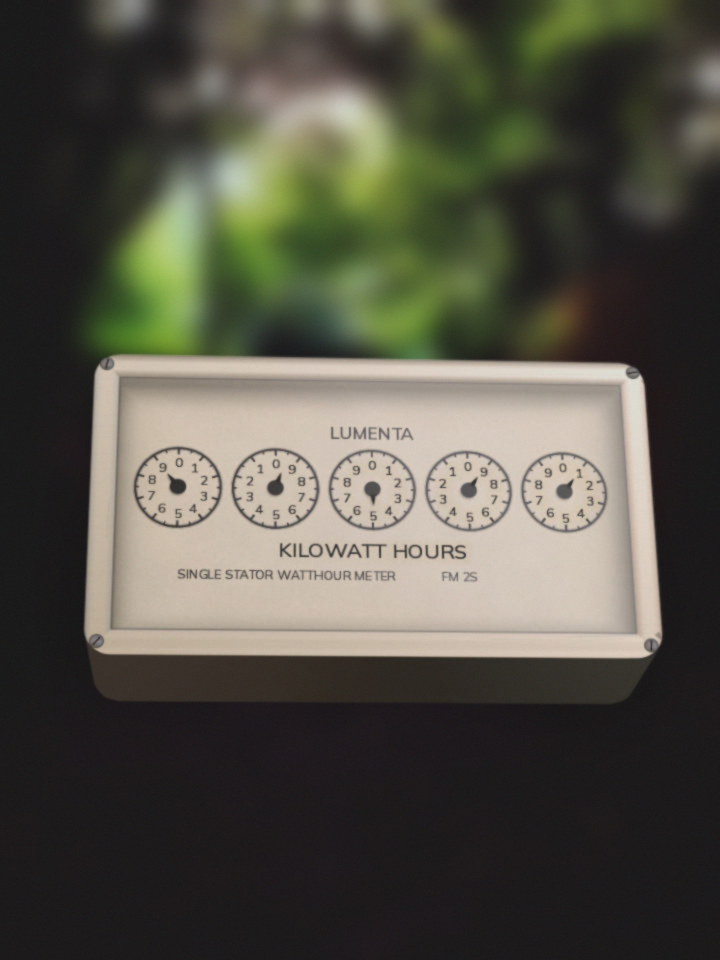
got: 89491 kWh
